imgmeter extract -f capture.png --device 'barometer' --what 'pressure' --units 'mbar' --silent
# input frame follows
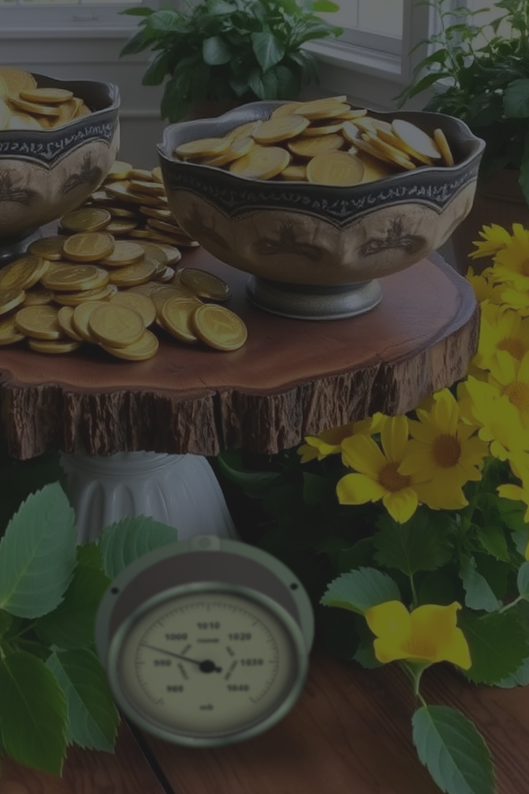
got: 995 mbar
